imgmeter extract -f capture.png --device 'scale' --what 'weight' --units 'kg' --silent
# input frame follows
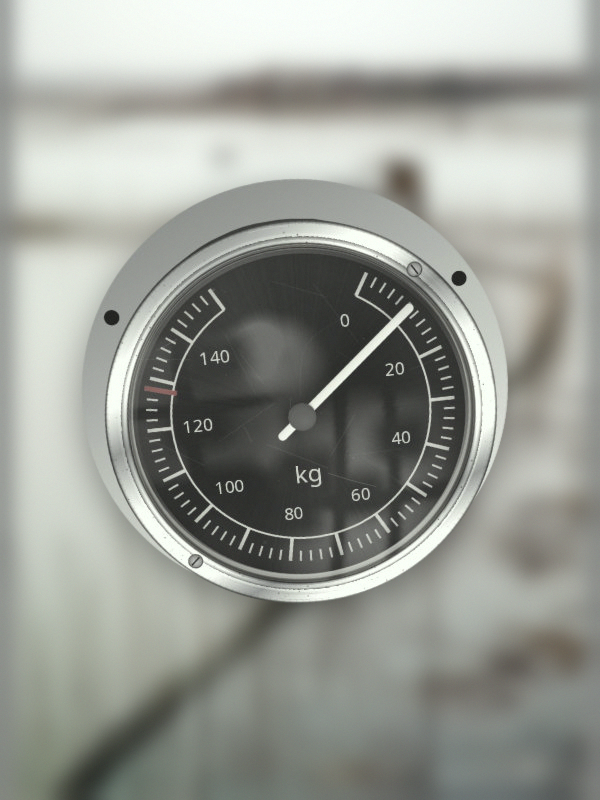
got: 10 kg
